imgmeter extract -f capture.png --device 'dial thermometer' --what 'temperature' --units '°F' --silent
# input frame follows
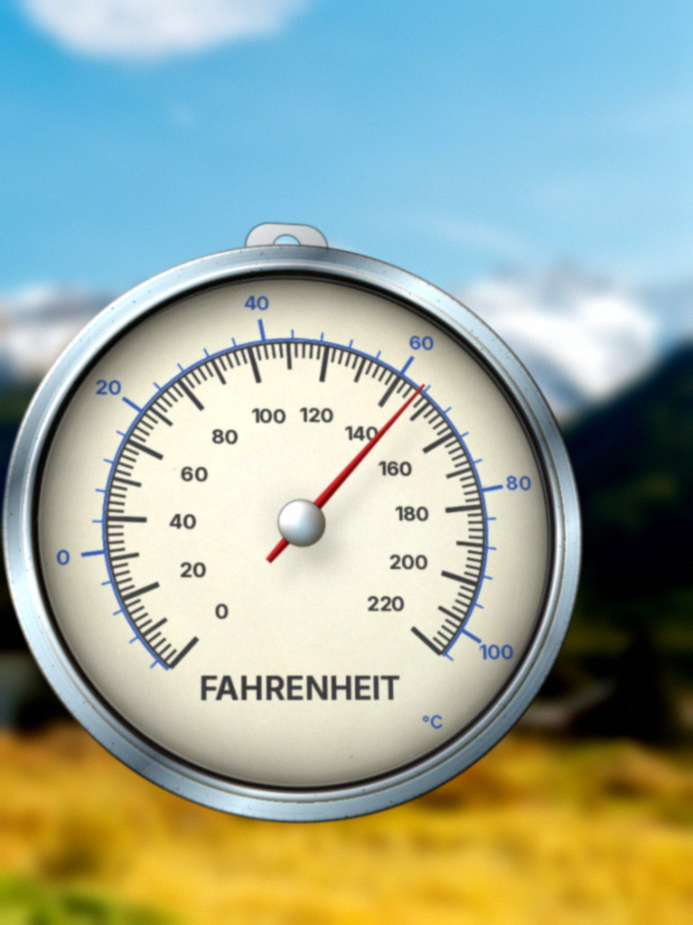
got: 146 °F
